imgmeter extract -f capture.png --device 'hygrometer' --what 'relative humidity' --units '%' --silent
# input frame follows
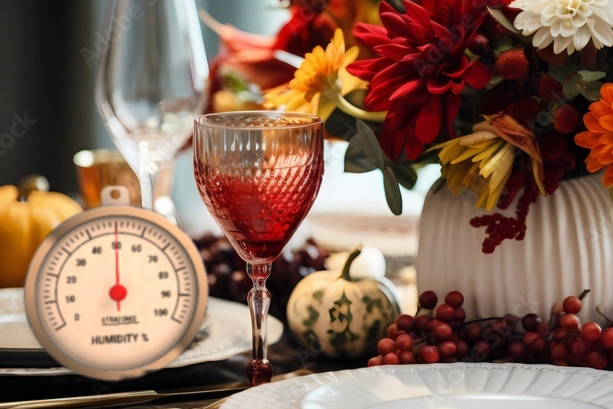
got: 50 %
